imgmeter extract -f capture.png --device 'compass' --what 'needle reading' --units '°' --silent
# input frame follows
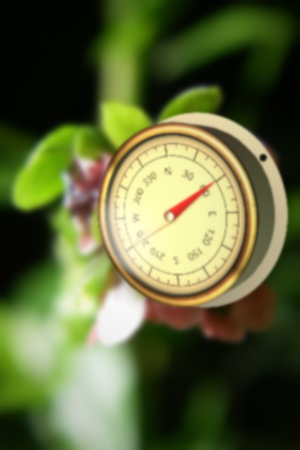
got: 60 °
